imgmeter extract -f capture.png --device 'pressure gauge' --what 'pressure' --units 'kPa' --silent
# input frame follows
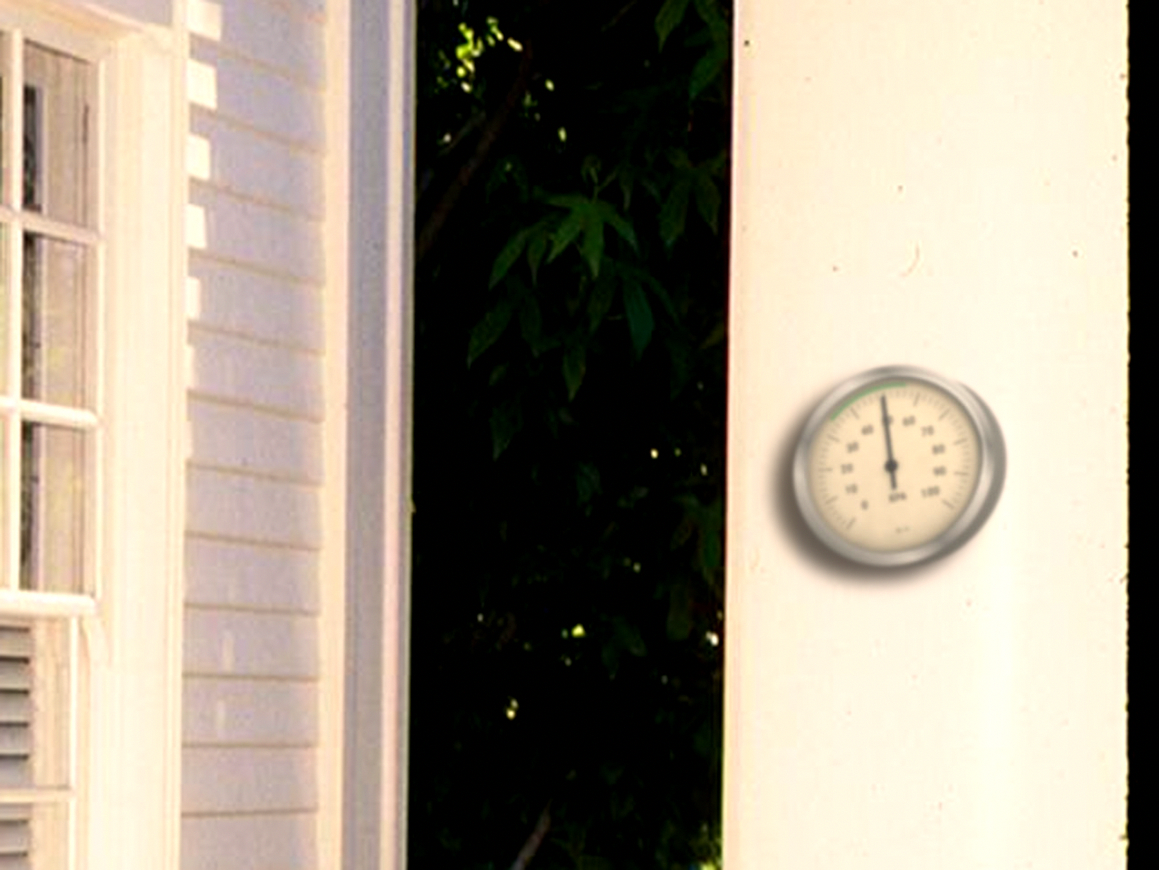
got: 50 kPa
